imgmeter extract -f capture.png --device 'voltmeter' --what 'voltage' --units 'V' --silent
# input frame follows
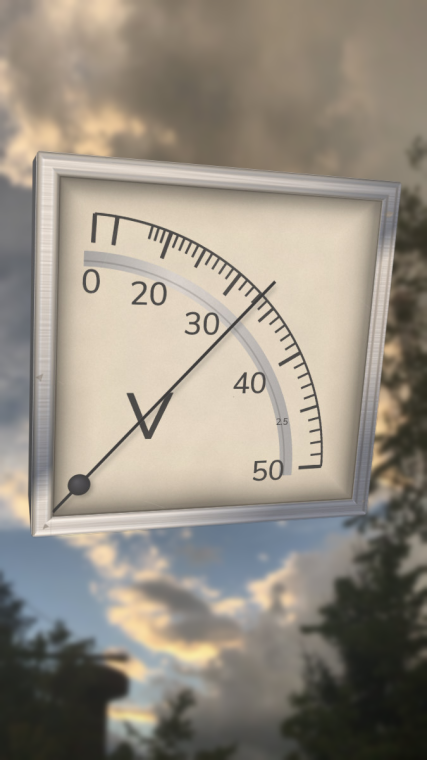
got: 33 V
